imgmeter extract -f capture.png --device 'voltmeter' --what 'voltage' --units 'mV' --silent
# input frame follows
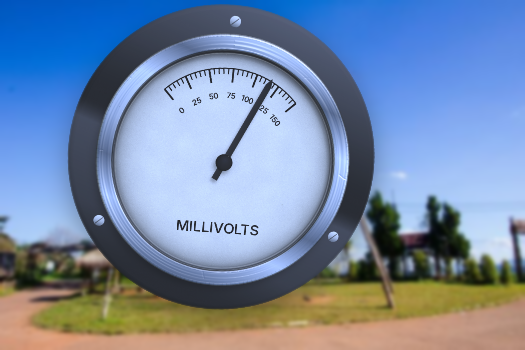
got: 115 mV
